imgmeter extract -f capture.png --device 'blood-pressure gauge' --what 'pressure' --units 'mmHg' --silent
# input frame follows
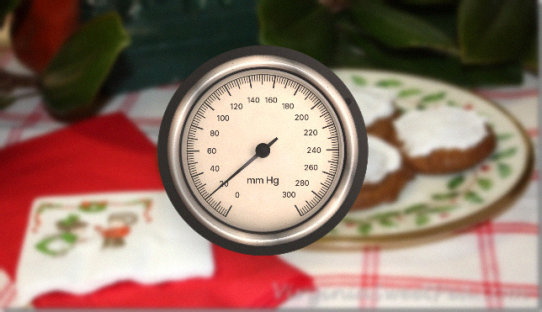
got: 20 mmHg
